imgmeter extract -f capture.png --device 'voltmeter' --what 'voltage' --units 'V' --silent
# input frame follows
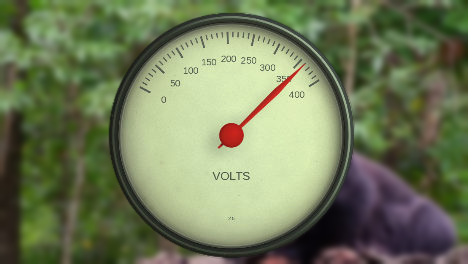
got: 360 V
